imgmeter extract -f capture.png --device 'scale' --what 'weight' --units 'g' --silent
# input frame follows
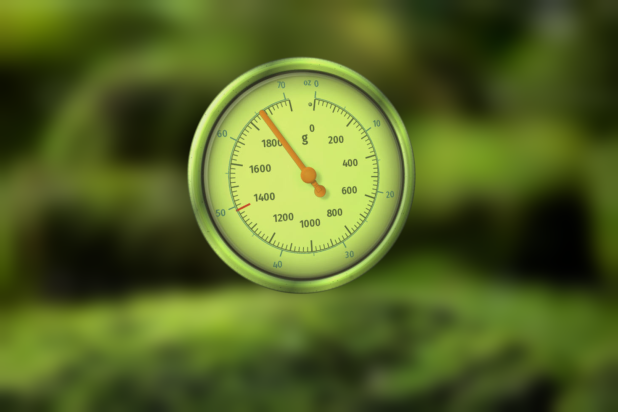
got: 1860 g
